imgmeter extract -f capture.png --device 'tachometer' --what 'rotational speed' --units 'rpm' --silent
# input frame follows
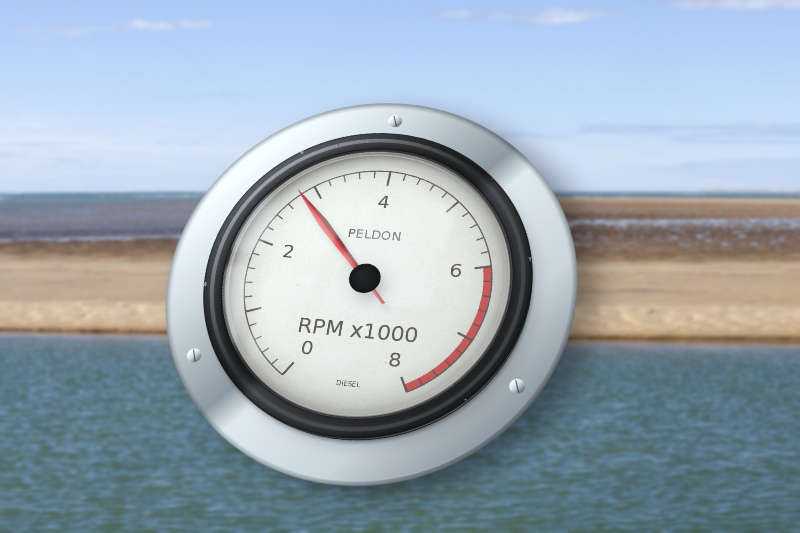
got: 2800 rpm
